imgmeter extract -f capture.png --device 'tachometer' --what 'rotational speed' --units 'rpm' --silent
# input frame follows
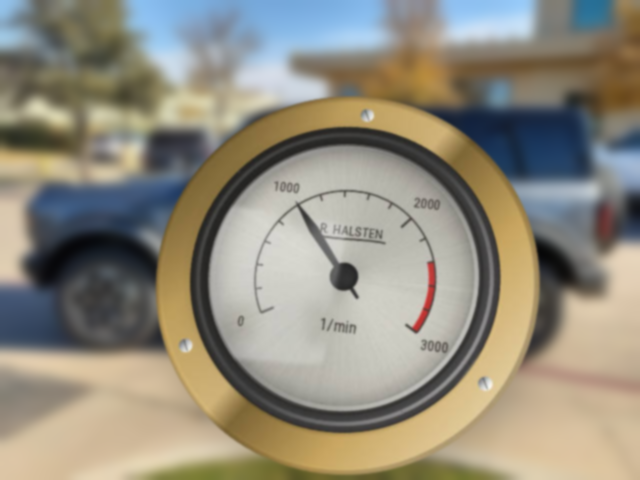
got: 1000 rpm
